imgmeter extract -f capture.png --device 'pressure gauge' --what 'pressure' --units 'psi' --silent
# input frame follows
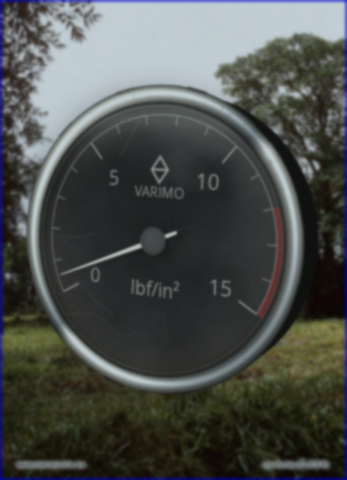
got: 0.5 psi
